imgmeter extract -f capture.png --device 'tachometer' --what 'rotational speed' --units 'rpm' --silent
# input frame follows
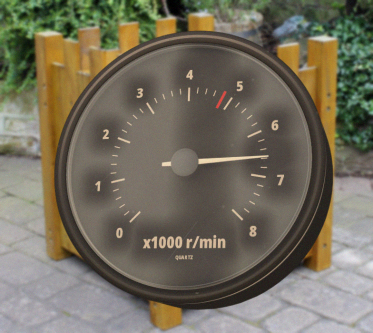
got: 6600 rpm
